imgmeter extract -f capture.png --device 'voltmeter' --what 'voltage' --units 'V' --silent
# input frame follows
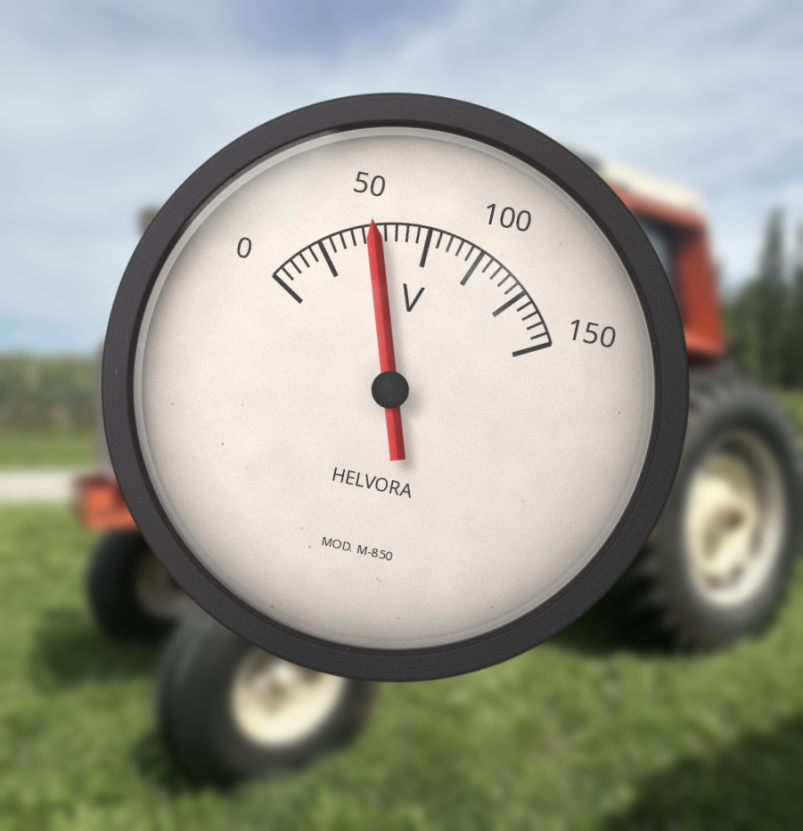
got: 50 V
